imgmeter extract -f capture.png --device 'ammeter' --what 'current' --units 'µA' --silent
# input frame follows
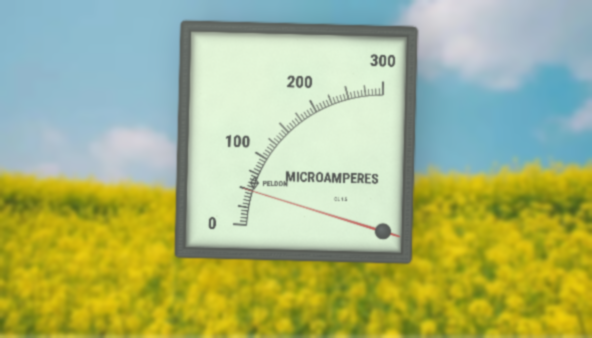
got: 50 µA
